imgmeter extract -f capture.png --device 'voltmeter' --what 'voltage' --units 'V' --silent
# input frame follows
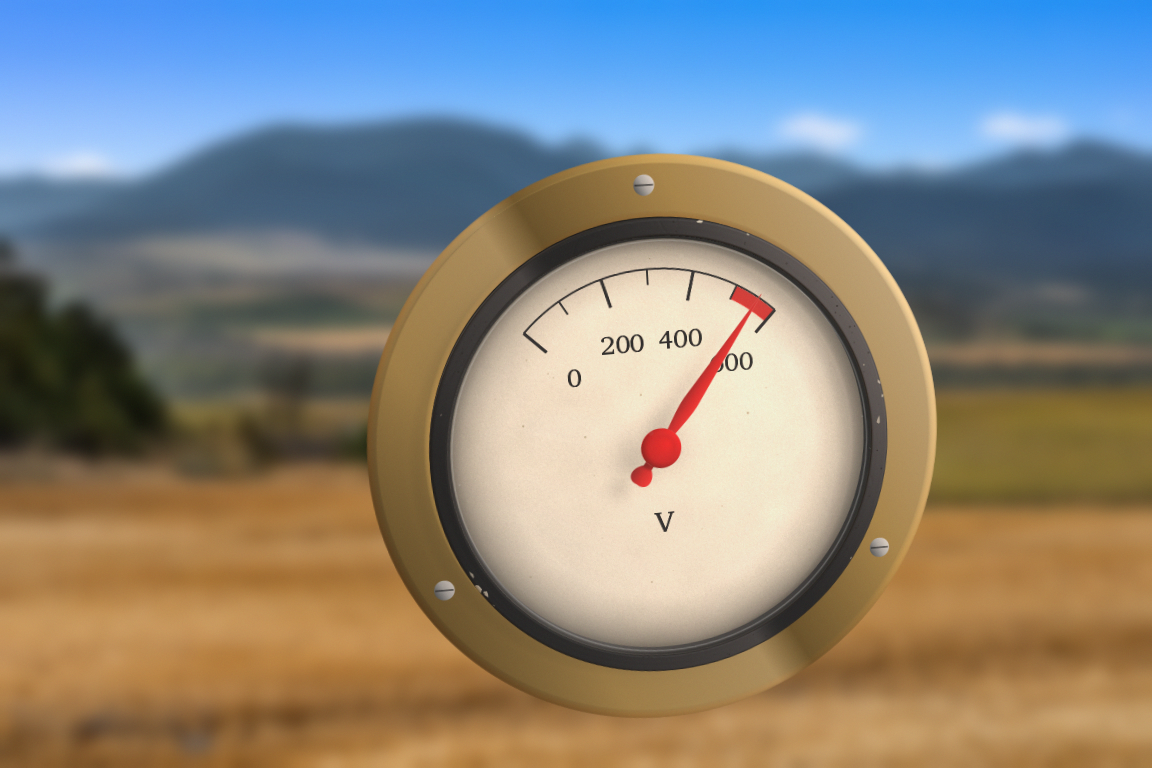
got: 550 V
